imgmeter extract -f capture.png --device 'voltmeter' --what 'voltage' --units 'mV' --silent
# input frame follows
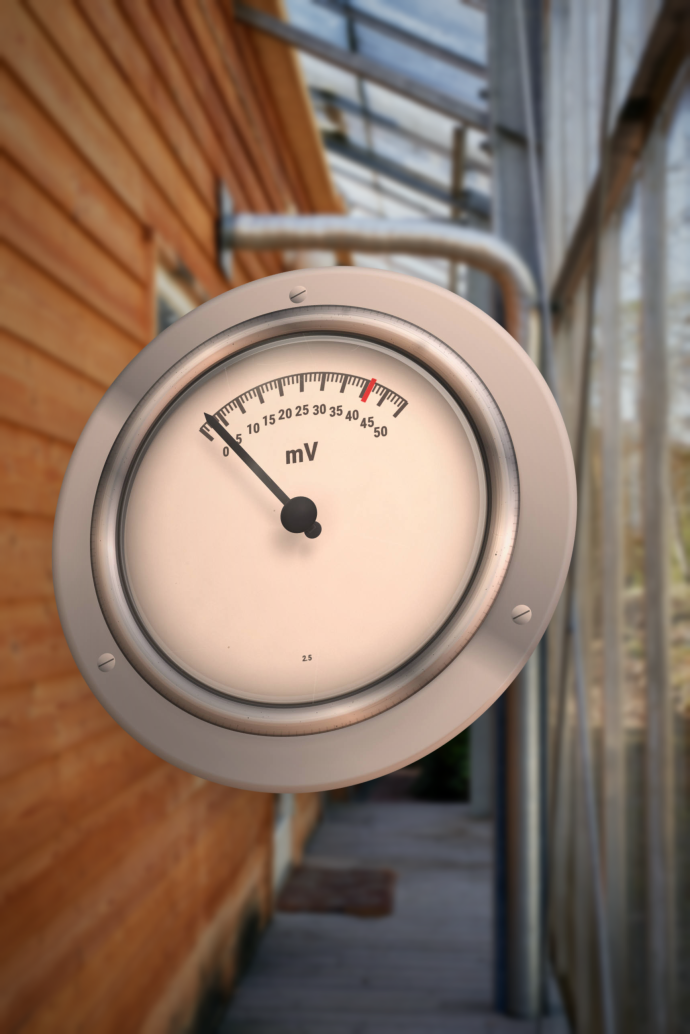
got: 3 mV
